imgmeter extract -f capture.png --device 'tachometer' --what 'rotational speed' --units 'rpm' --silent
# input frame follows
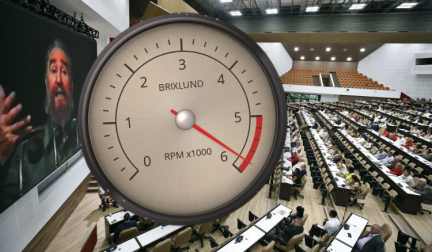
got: 5800 rpm
